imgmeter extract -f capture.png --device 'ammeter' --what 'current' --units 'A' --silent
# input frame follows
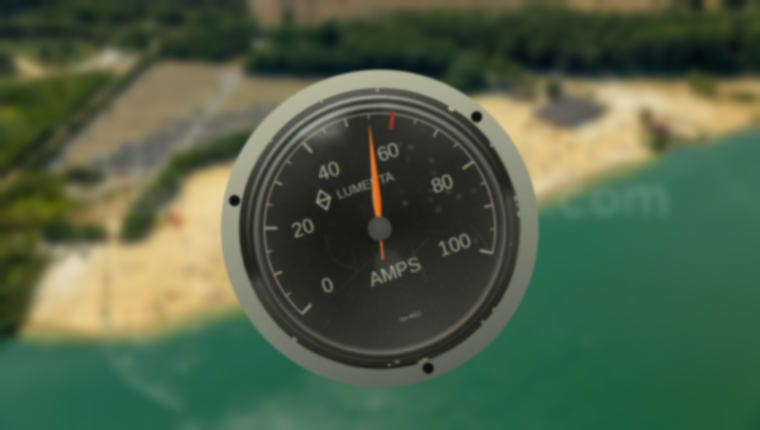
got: 55 A
